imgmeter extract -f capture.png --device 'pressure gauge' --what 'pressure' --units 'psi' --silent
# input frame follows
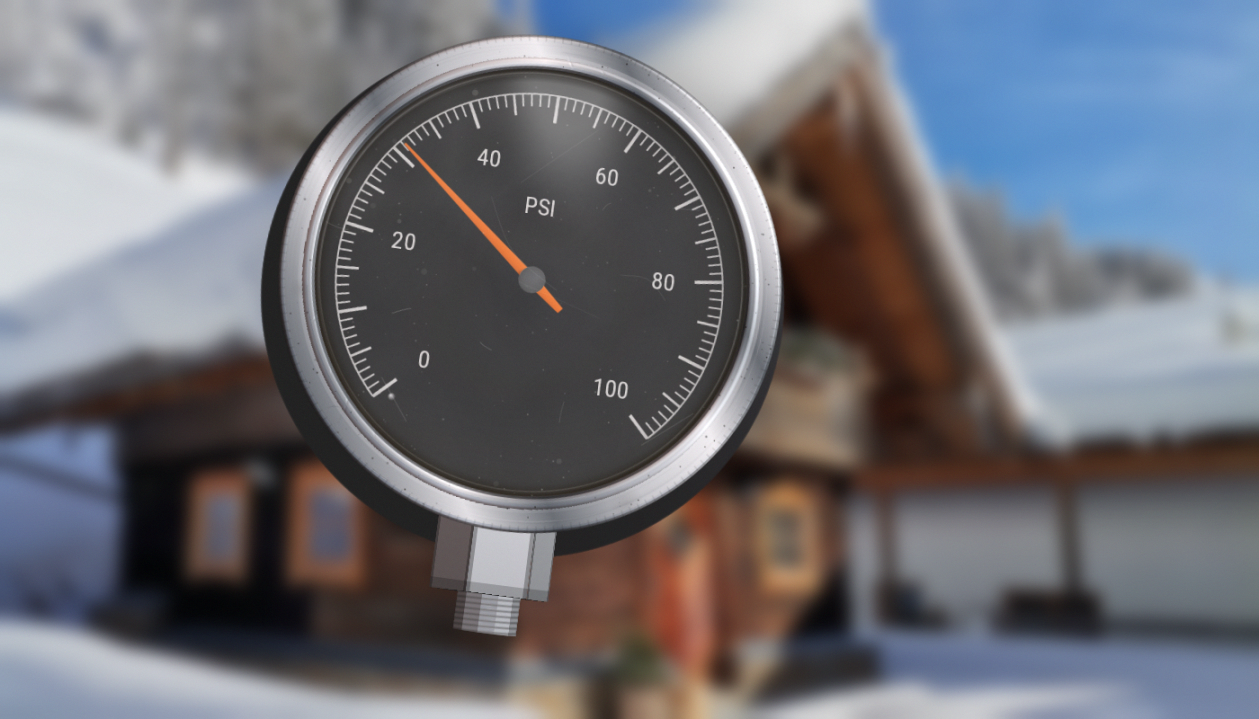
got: 31 psi
